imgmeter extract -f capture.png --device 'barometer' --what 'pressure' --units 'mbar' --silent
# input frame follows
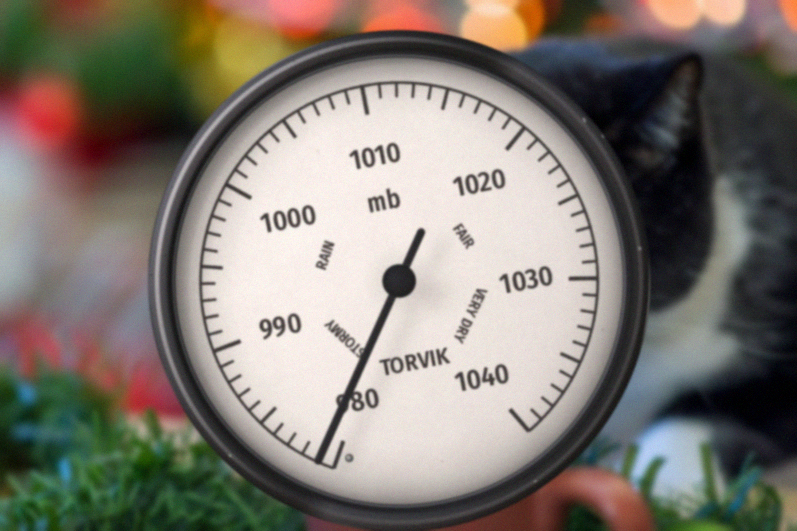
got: 981 mbar
